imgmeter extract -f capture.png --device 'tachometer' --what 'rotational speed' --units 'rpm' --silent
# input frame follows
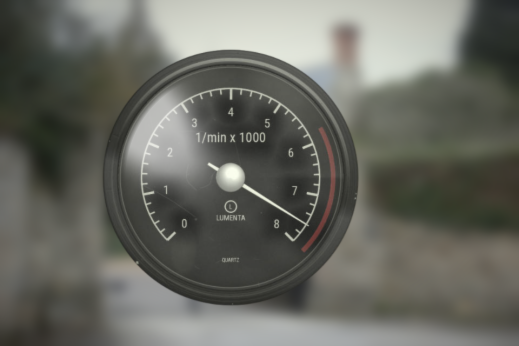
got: 7600 rpm
